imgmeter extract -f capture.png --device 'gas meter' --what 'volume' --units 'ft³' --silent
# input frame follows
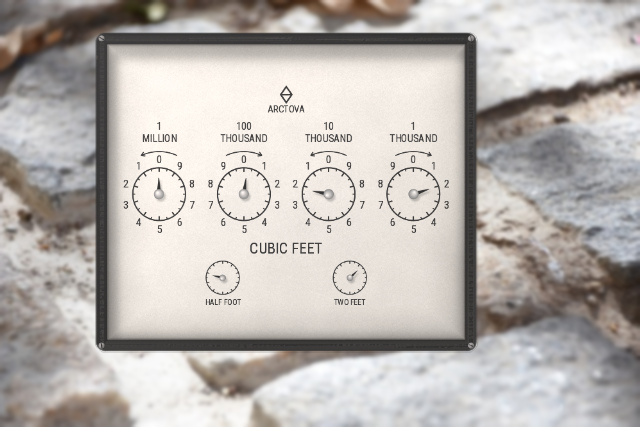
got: 2200 ft³
